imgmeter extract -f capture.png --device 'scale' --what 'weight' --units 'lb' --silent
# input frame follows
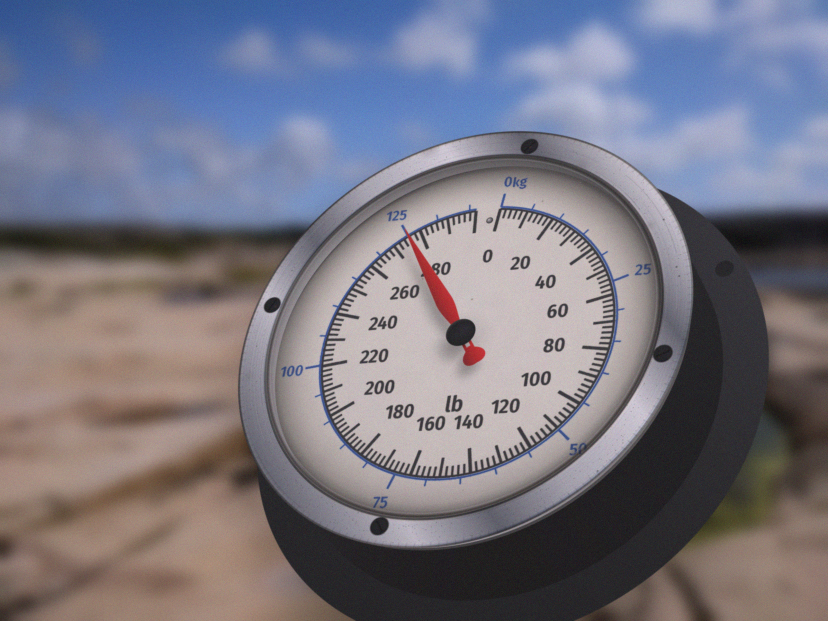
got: 276 lb
